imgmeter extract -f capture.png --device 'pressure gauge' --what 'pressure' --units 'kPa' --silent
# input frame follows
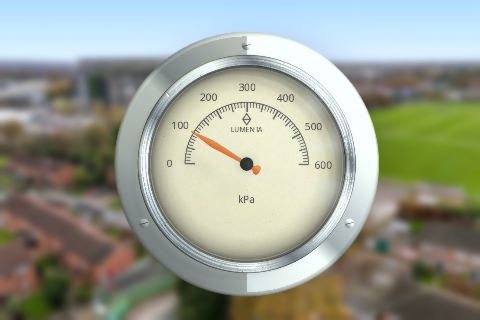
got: 100 kPa
